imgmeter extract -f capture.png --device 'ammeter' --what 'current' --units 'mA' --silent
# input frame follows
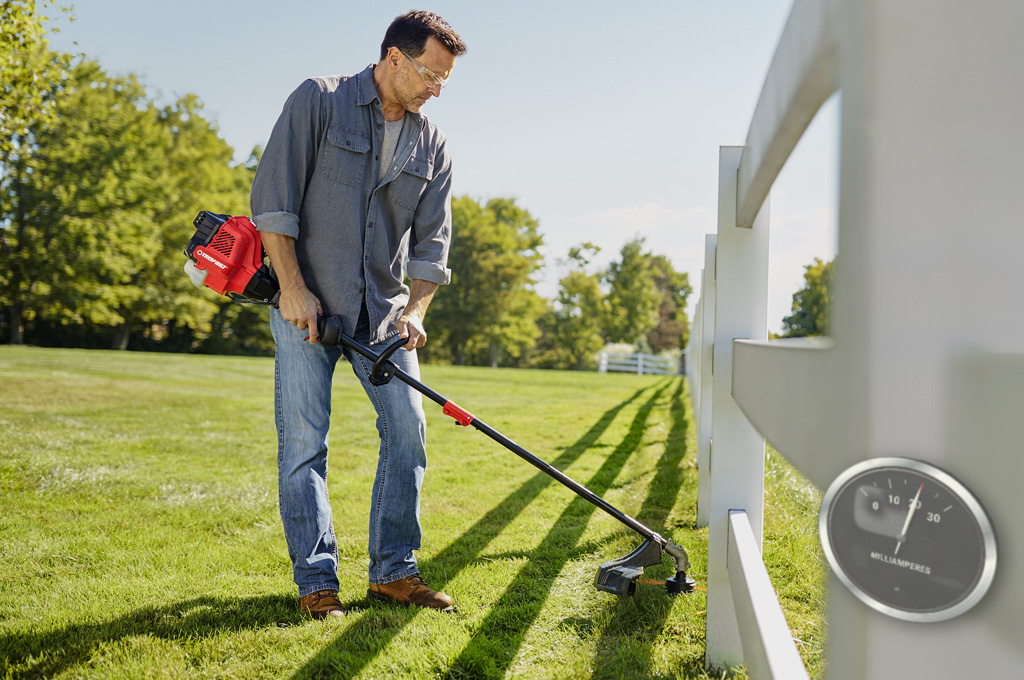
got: 20 mA
